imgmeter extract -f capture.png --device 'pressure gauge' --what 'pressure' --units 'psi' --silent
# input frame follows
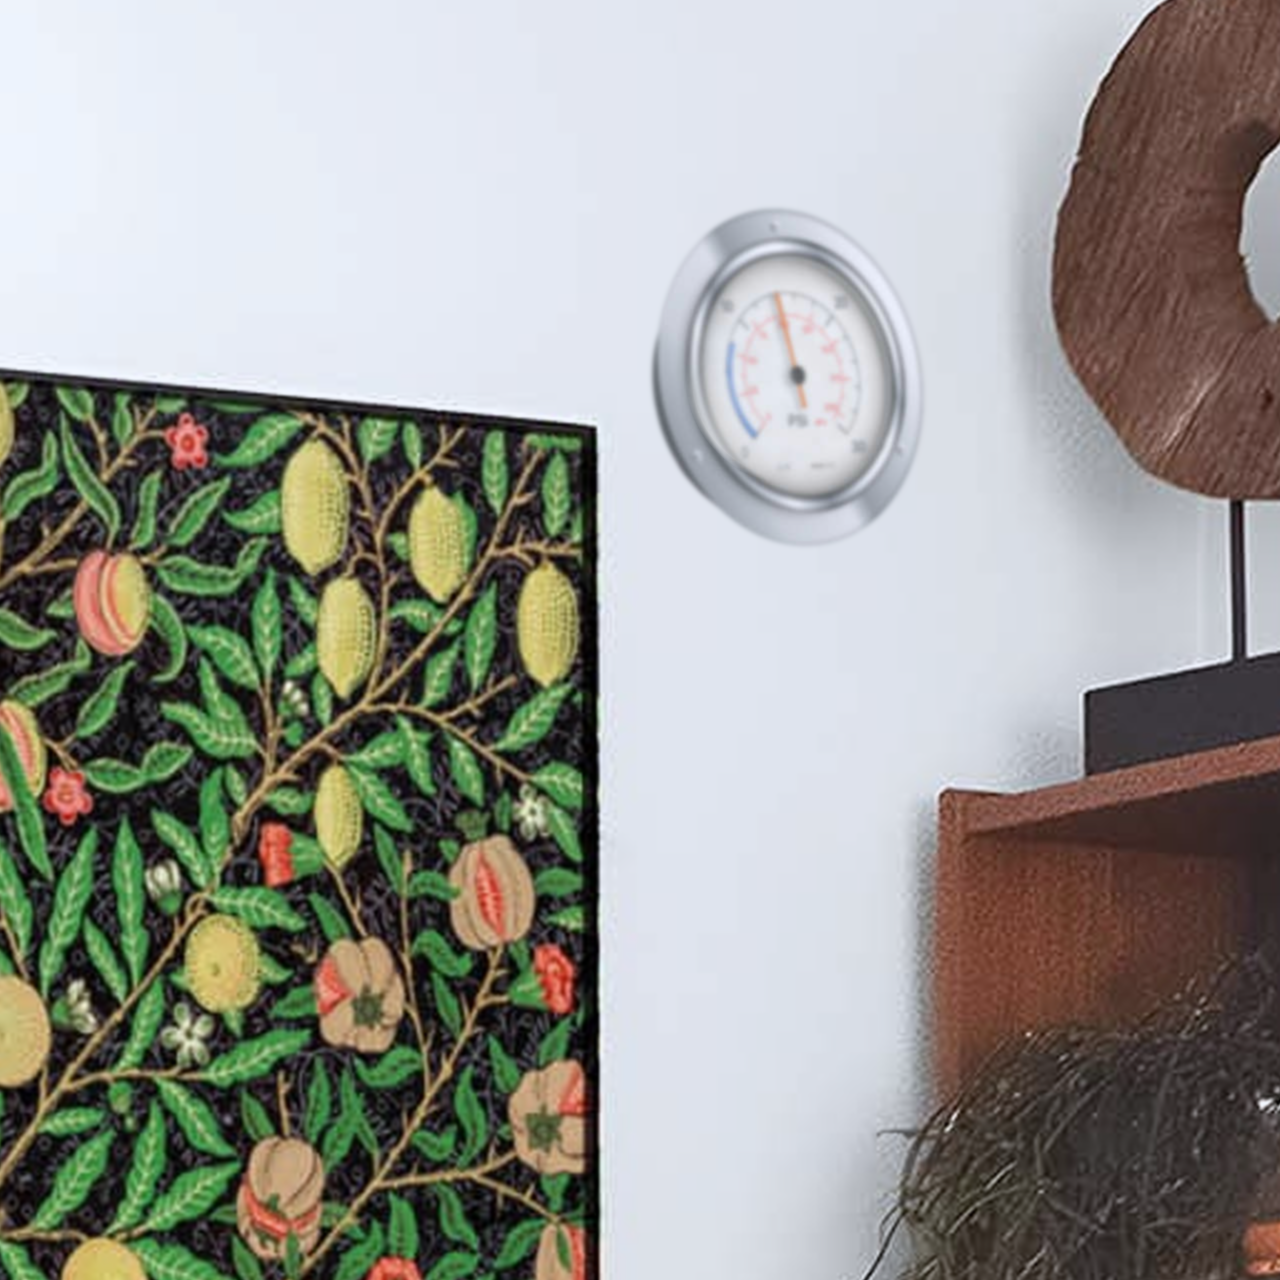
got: 14 psi
